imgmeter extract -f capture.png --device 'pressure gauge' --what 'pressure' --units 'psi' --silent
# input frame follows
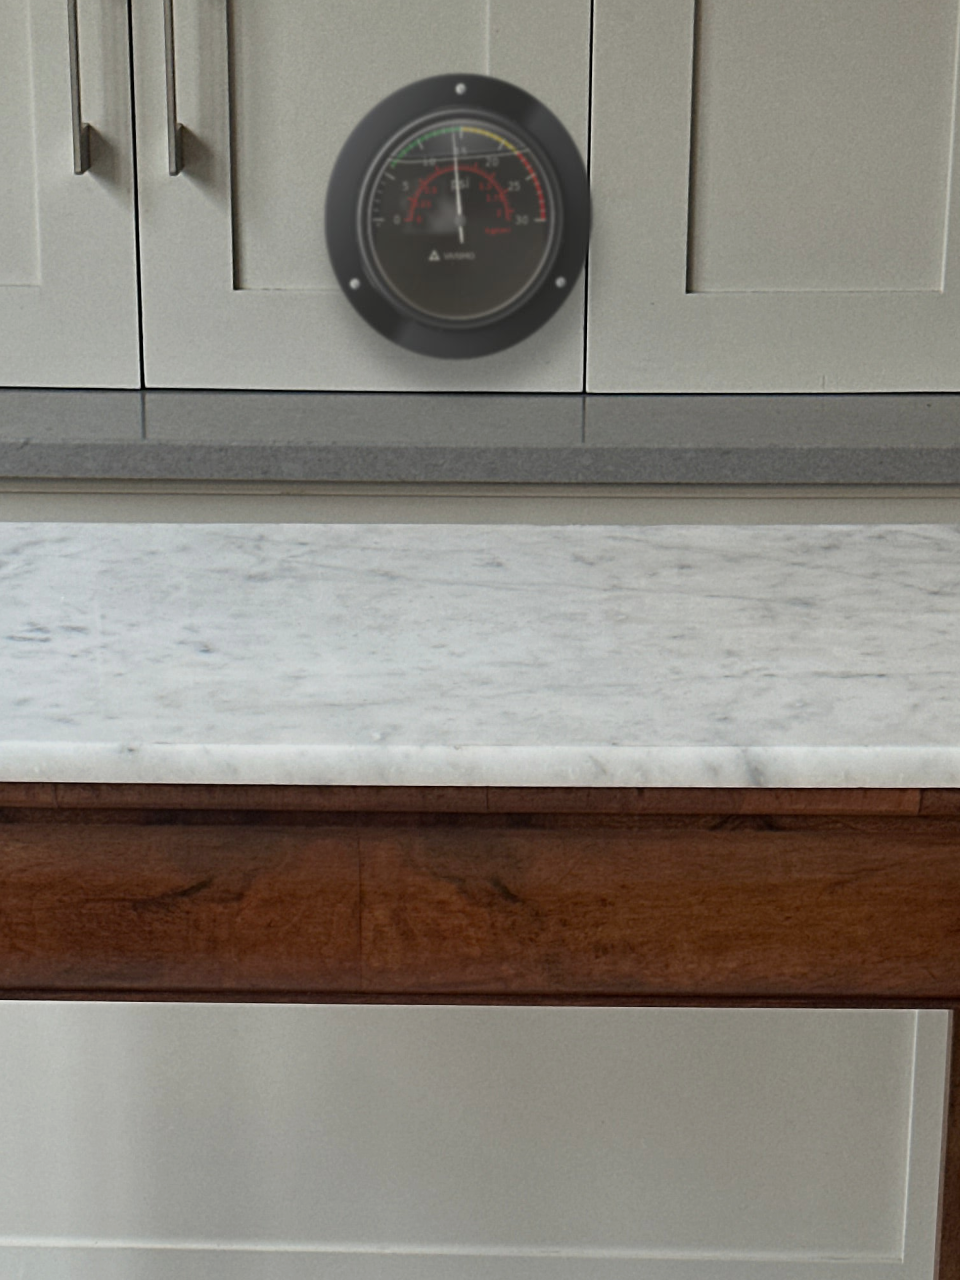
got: 14 psi
